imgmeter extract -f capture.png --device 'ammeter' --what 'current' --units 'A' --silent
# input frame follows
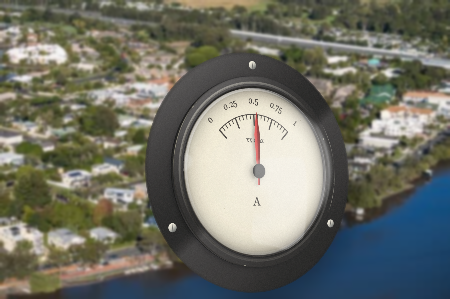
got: 0.5 A
